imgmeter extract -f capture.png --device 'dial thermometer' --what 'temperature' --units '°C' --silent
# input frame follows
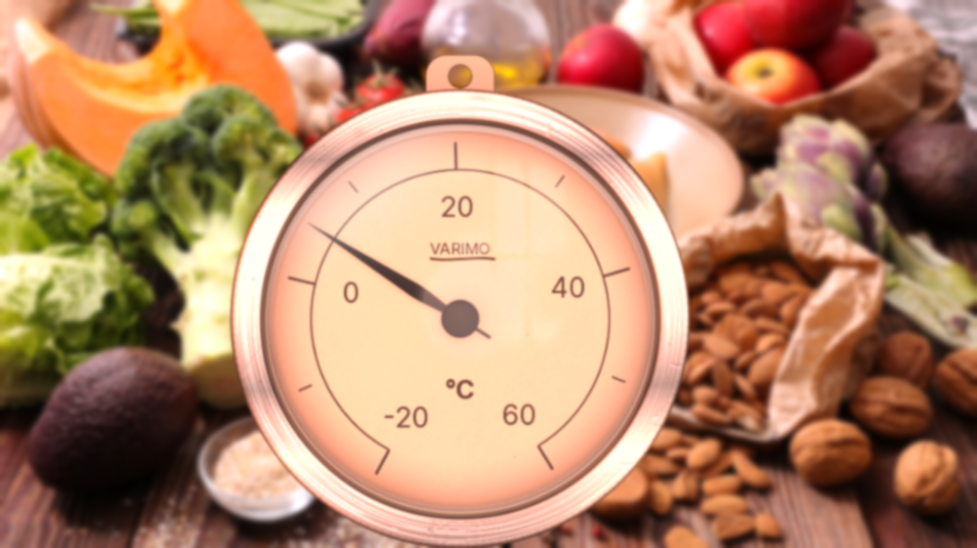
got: 5 °C
